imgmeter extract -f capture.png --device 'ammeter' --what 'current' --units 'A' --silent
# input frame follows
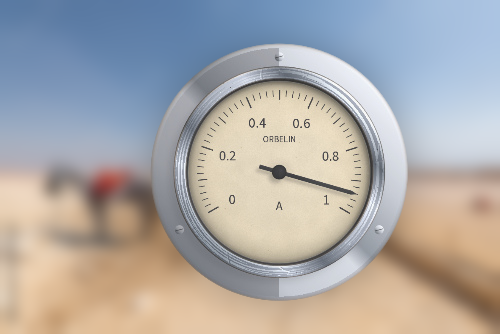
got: 0.94 A
